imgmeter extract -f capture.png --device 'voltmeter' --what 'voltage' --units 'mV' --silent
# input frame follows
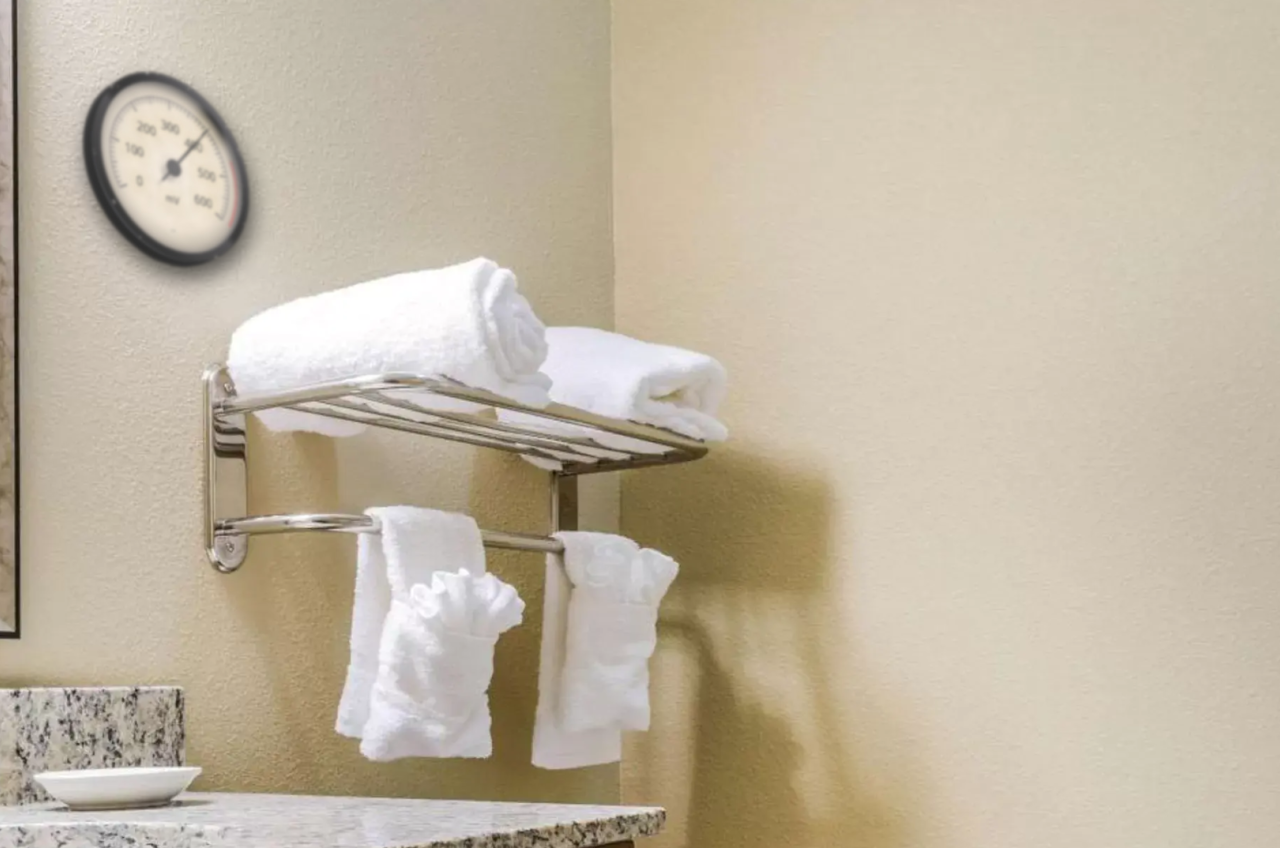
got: 400 mV
